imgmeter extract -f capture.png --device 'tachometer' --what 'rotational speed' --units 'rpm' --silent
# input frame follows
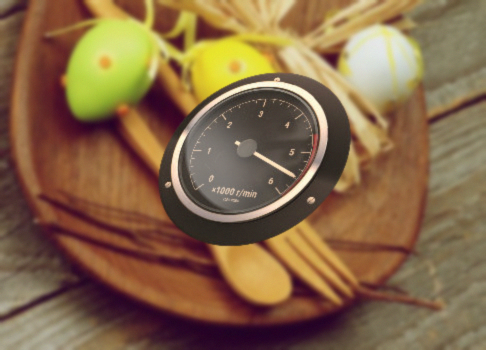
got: 5600 rpm
